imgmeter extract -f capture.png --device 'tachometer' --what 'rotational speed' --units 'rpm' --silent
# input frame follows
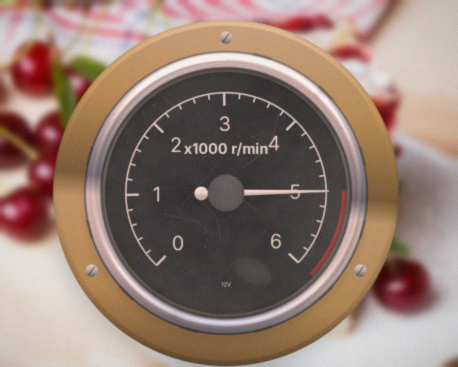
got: 5000 rpm
